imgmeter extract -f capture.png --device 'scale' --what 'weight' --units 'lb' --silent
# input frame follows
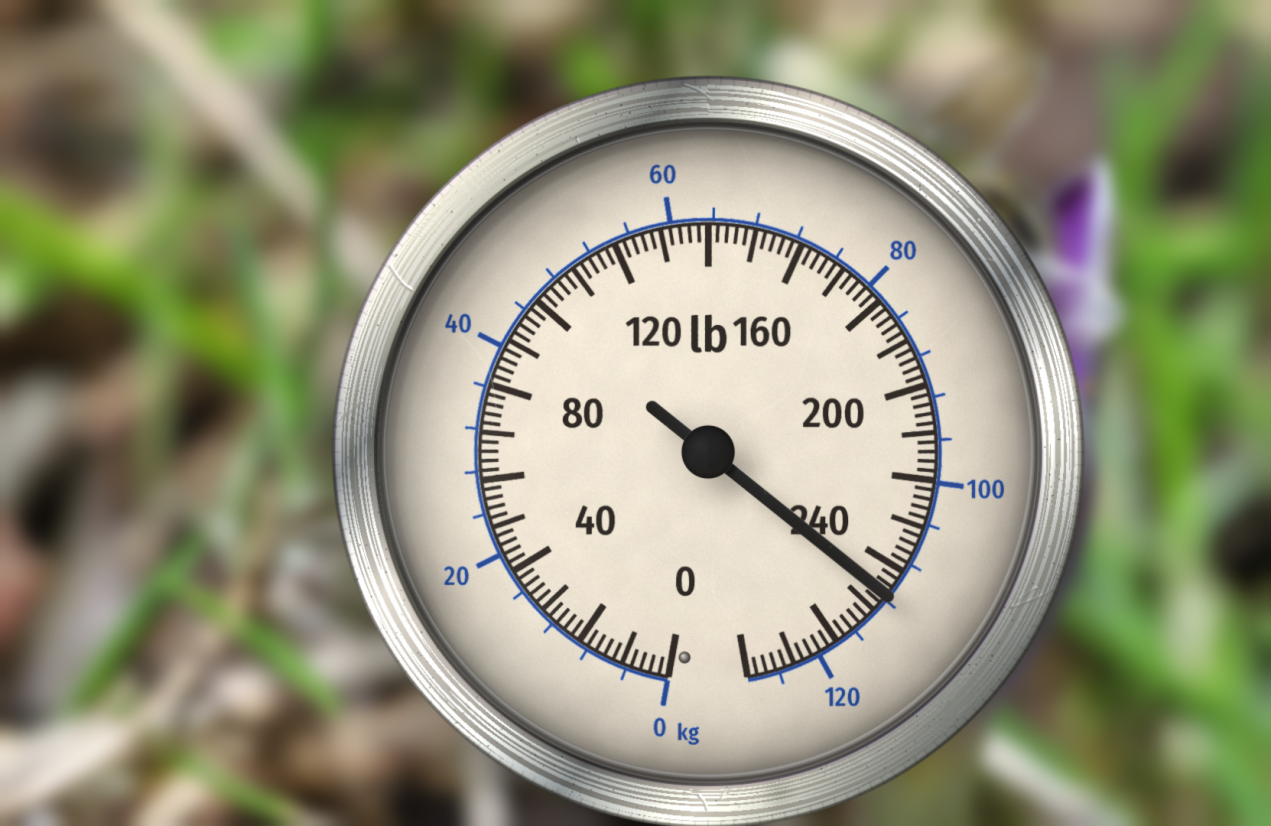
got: 246 lb
